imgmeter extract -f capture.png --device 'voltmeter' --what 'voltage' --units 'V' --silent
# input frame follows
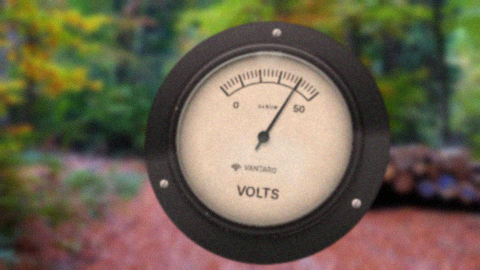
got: 40 V
